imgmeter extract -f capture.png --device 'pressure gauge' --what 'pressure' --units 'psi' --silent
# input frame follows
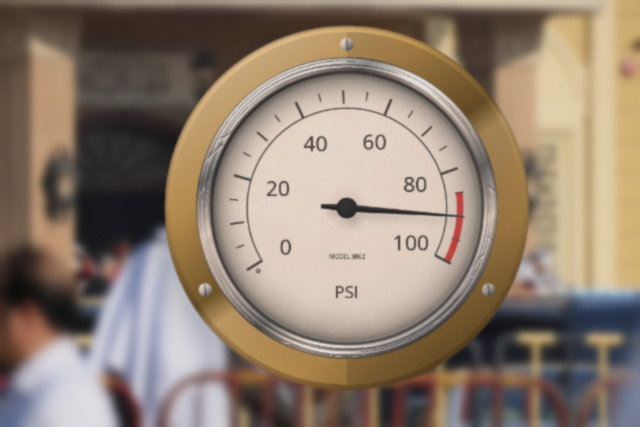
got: 90 psi
